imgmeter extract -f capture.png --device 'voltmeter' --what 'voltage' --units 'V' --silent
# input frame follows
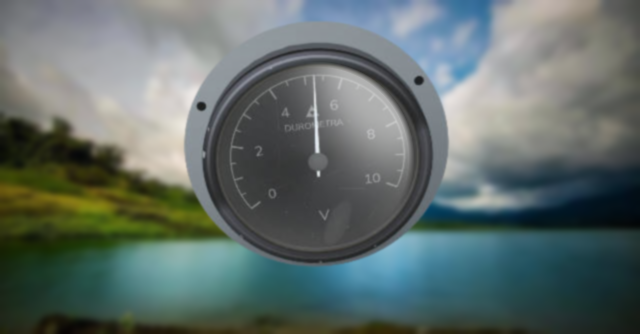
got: 5.25 V
